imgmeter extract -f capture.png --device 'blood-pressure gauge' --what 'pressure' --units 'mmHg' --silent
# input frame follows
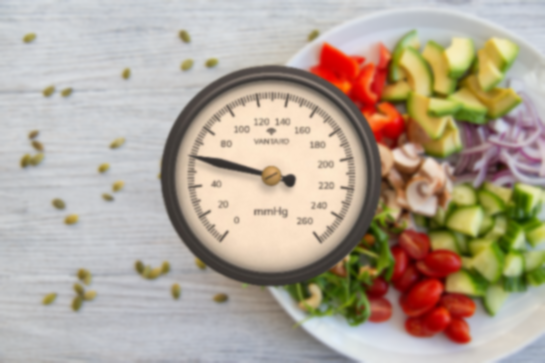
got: 60 mmHg
